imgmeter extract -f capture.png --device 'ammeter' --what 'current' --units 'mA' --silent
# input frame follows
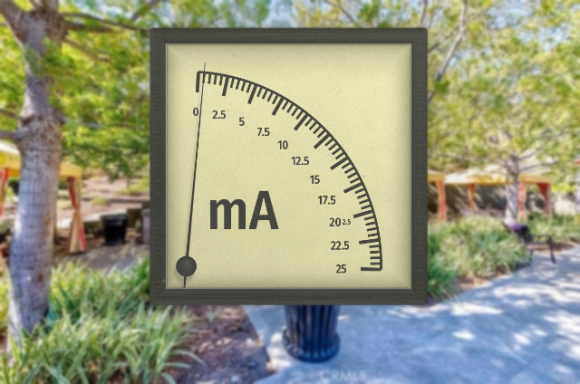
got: 0.5 mA
